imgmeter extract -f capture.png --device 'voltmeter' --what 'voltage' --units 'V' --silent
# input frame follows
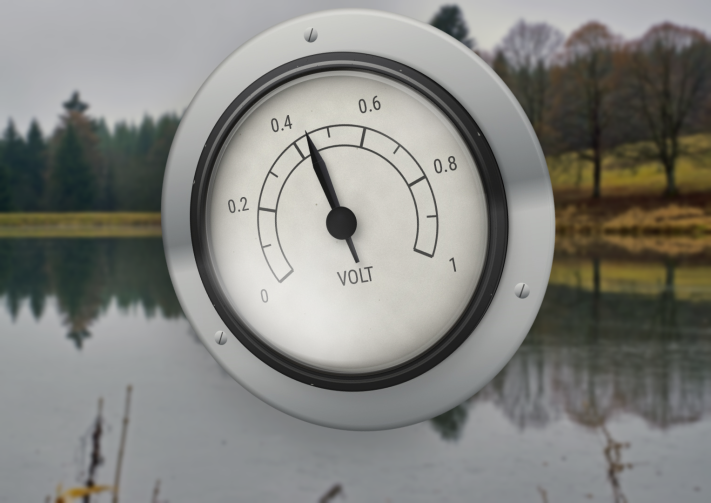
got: 0.45 V
